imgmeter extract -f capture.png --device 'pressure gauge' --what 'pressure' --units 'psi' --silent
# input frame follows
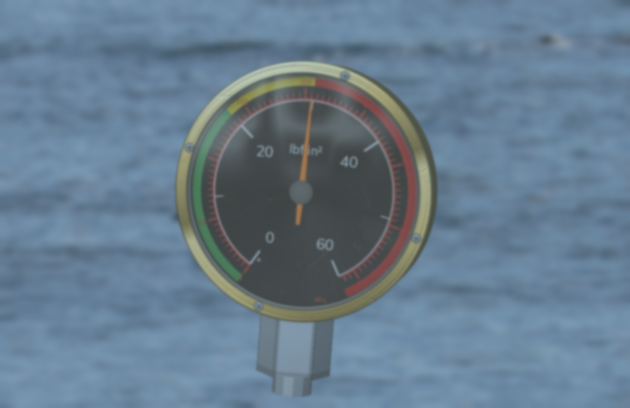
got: 30 psi
